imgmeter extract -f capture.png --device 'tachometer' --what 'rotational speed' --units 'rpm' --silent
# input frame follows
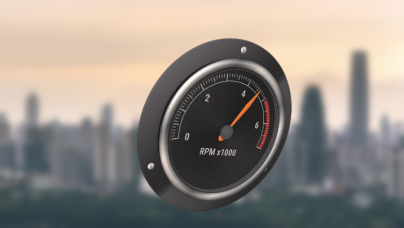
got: 4500 rpm
